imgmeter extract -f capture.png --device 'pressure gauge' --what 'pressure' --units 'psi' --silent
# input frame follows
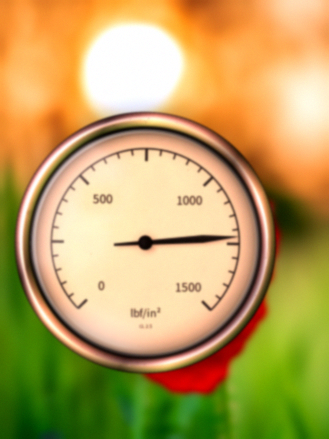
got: 1225 psi
